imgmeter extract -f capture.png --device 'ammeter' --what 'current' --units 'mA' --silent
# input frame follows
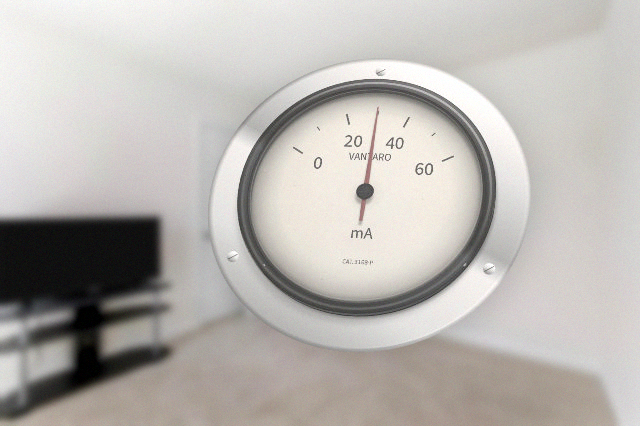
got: 30 mA
